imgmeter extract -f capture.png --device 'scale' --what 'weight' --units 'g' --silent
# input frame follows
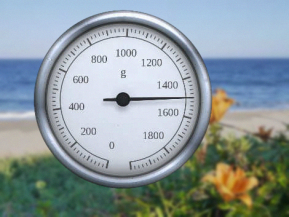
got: 1500 g
